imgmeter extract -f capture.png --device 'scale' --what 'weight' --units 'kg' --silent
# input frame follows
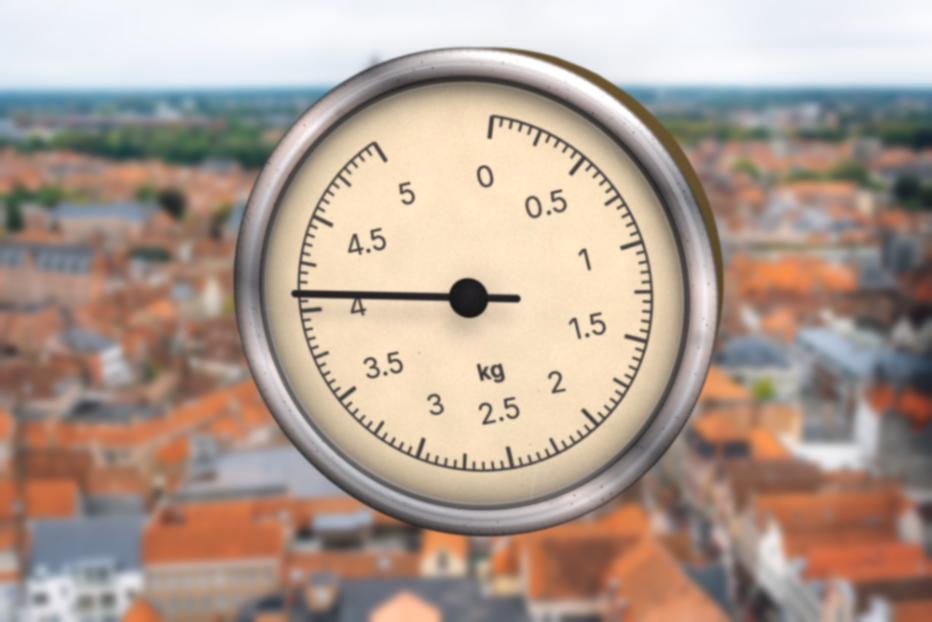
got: 4.1 kg
